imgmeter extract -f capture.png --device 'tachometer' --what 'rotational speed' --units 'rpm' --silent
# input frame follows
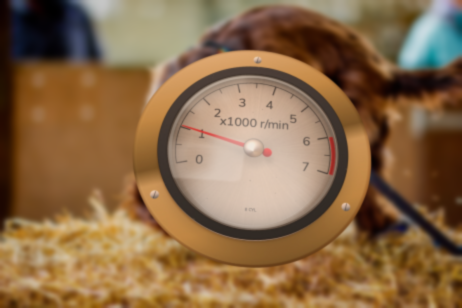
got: 1000 rpm
